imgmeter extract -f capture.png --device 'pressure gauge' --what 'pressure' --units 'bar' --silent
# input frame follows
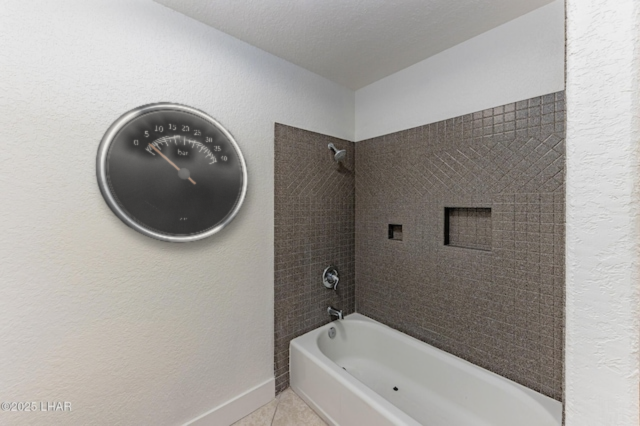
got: 2.5 bar
